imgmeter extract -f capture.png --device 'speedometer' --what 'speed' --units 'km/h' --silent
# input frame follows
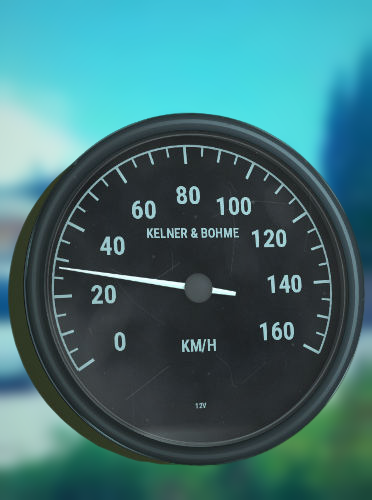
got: 27.5 km/h
